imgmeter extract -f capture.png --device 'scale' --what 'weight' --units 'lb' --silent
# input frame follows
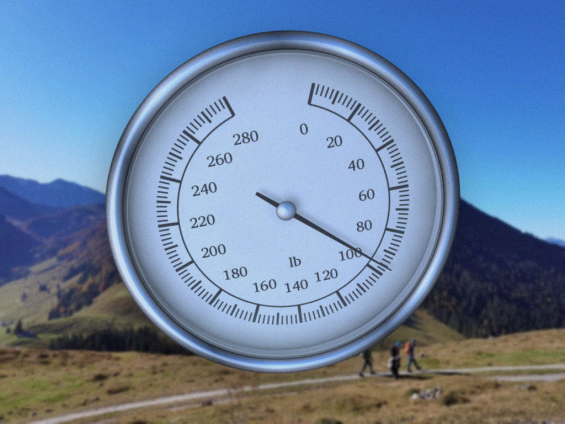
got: 96 lb
